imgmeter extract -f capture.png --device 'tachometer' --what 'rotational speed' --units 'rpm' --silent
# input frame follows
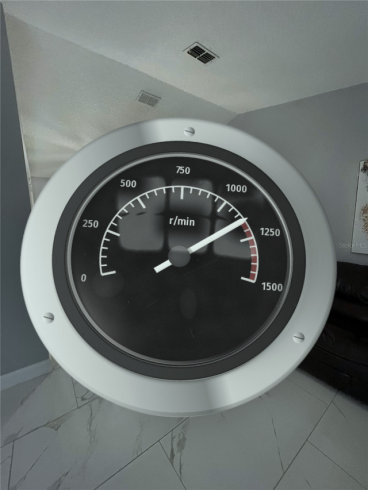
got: 1150 rpm
